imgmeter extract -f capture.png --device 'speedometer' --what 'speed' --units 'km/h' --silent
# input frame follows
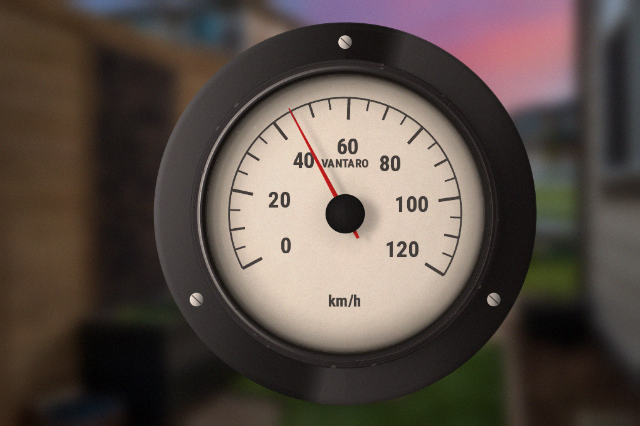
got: 45 km/h
